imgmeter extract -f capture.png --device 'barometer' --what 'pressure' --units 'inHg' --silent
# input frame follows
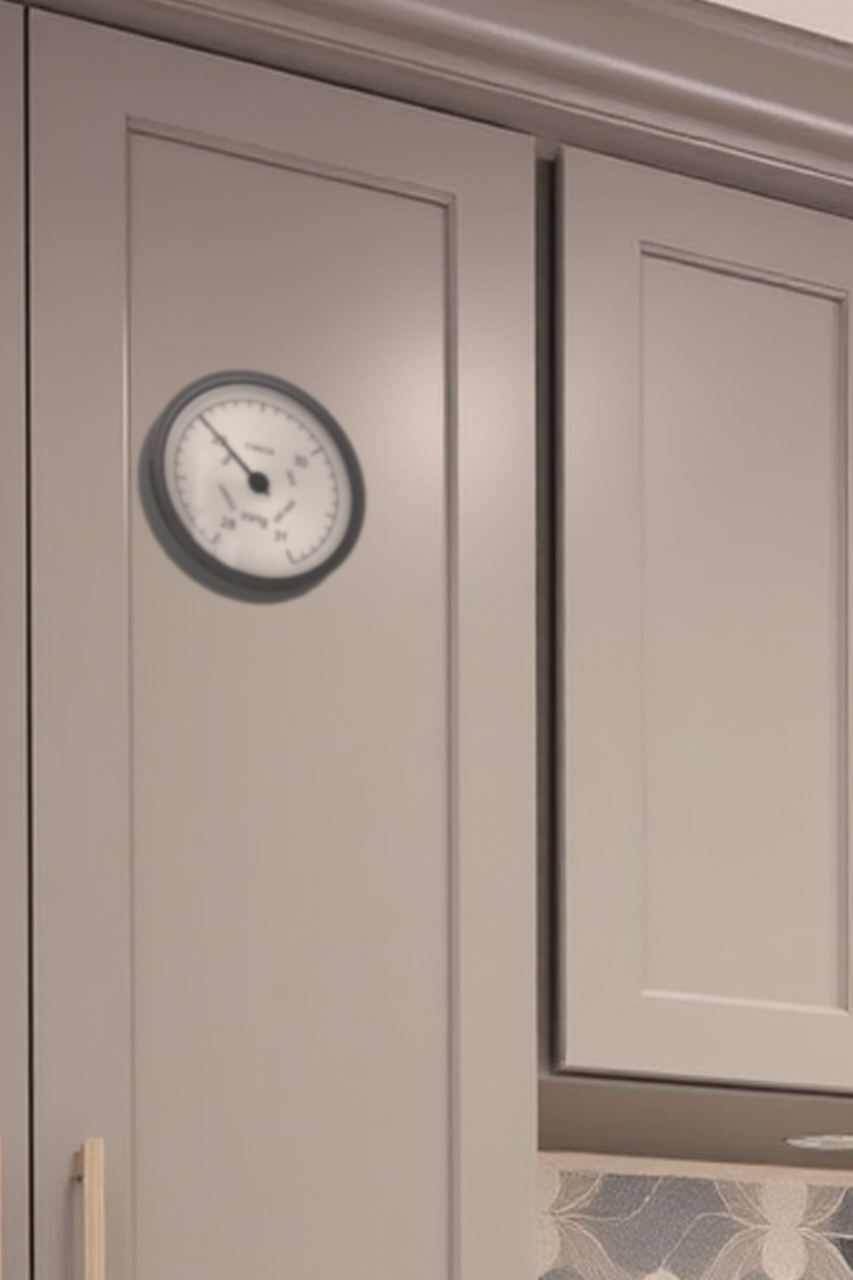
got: 29 inHg
